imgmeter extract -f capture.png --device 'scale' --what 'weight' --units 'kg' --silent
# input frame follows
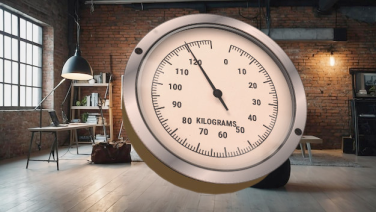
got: 120 kg
